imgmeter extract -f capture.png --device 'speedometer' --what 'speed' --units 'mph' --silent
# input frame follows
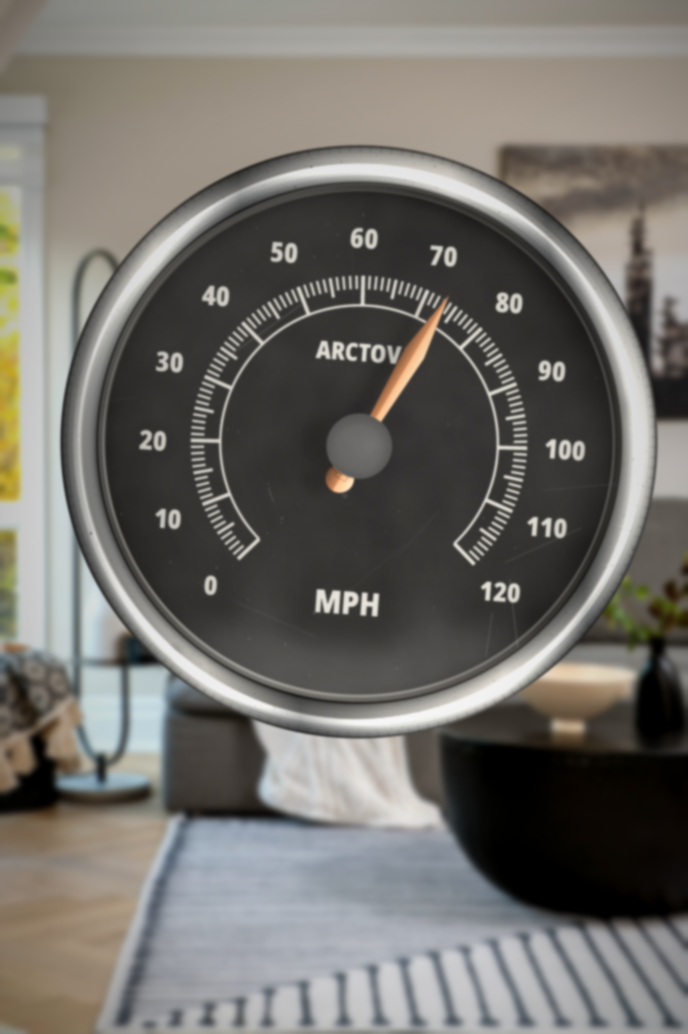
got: 73 mph
